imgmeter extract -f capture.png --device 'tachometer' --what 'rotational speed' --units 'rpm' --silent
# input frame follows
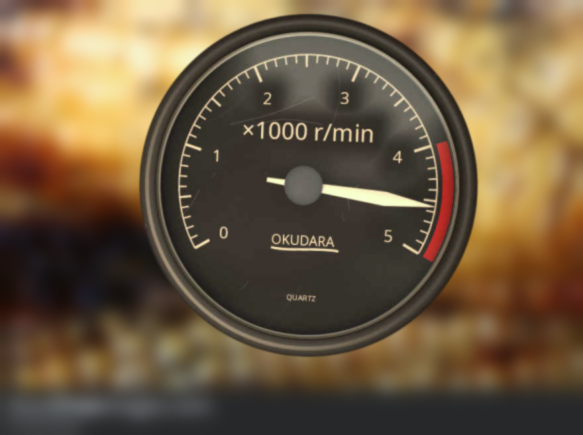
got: 4550 rpm
